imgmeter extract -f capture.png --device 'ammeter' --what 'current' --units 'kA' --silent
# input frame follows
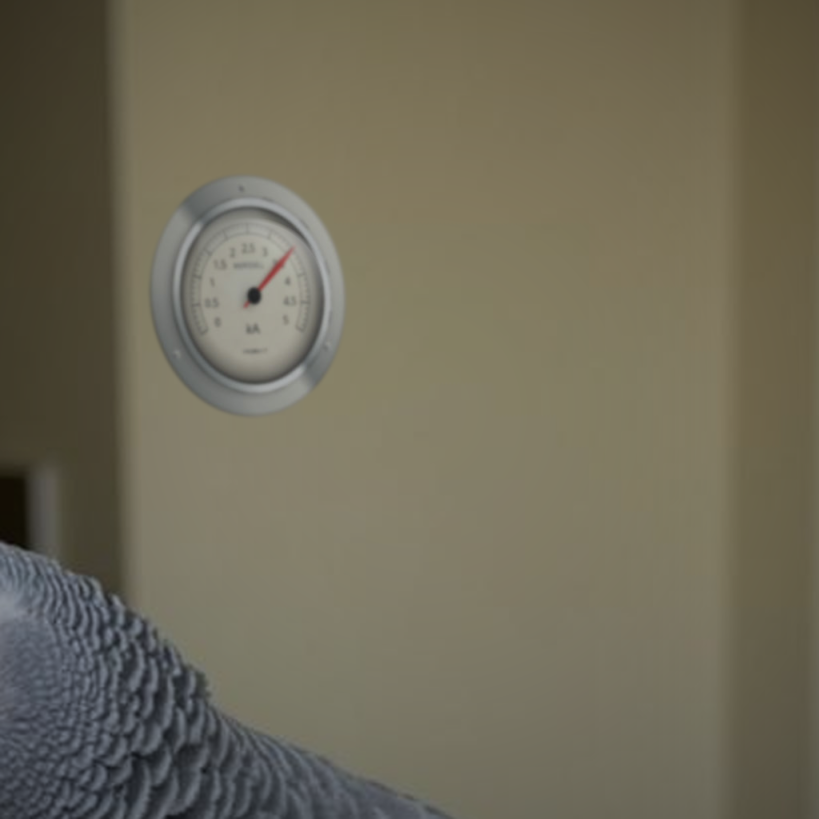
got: 3.5 kA
